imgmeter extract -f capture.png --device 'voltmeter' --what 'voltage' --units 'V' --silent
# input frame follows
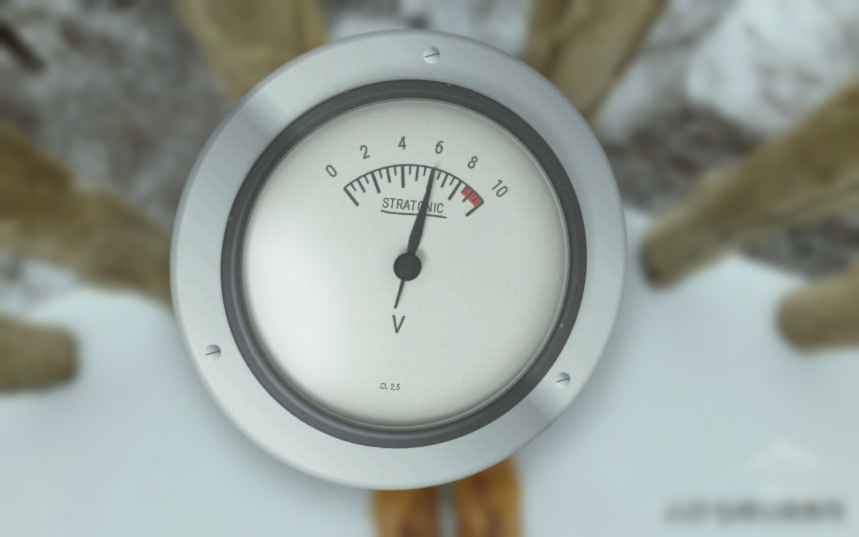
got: 6 V
